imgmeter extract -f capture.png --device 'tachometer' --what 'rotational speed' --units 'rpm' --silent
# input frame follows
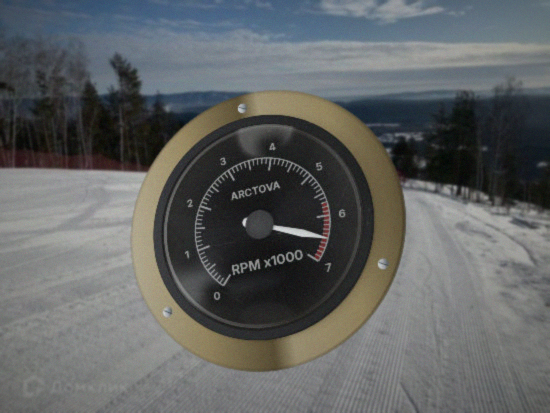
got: 6500 rpm
